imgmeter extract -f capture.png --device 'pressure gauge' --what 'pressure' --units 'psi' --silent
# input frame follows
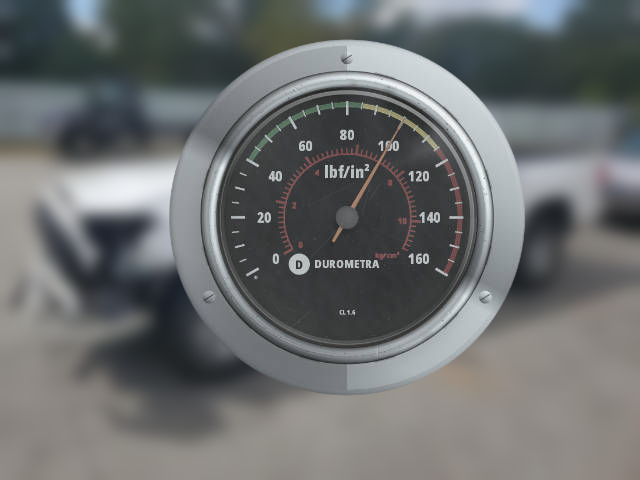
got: 100 psi
